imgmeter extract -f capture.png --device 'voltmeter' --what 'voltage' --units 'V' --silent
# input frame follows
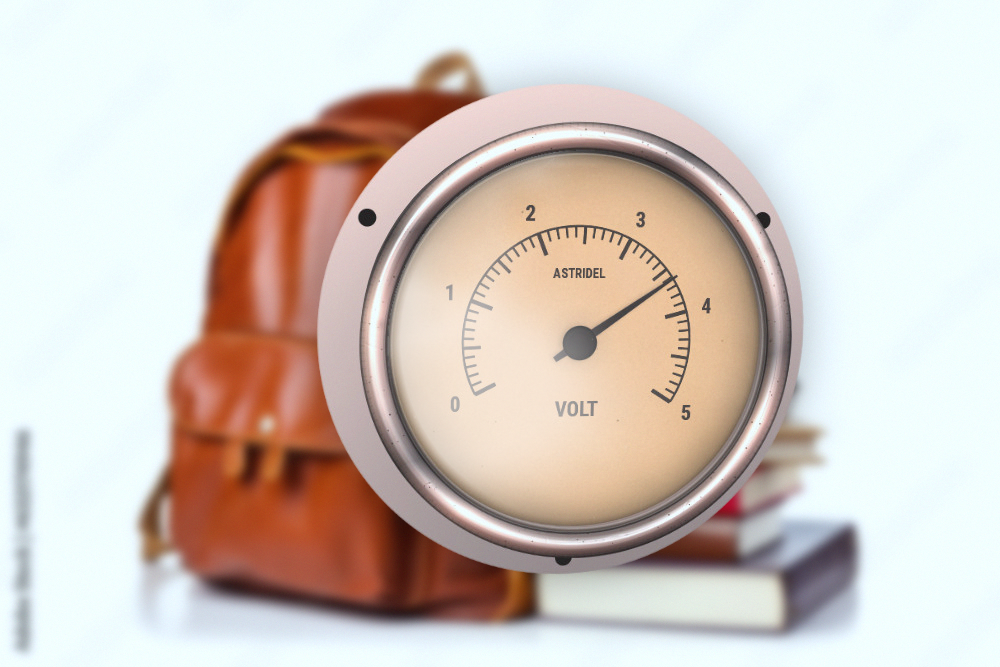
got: 3.6 V
